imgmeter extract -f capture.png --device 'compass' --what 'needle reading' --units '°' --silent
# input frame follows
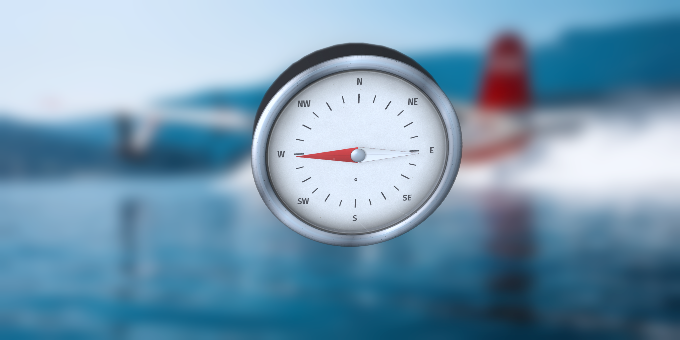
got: 270 °
